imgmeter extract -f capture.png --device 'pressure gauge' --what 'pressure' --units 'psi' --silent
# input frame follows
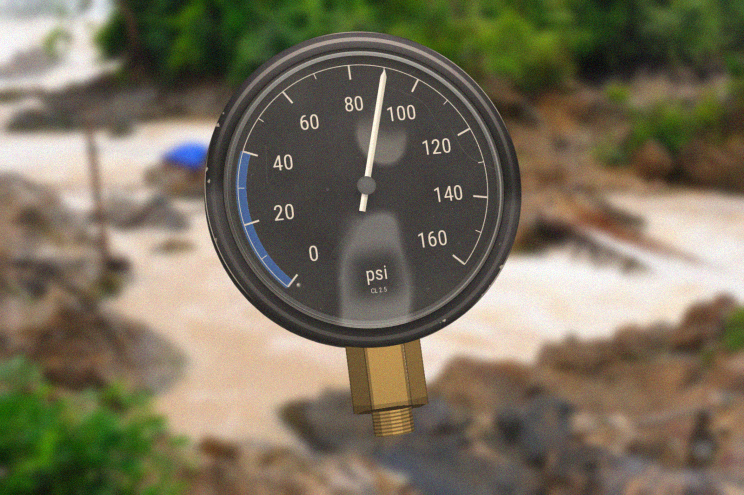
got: 90 psi
